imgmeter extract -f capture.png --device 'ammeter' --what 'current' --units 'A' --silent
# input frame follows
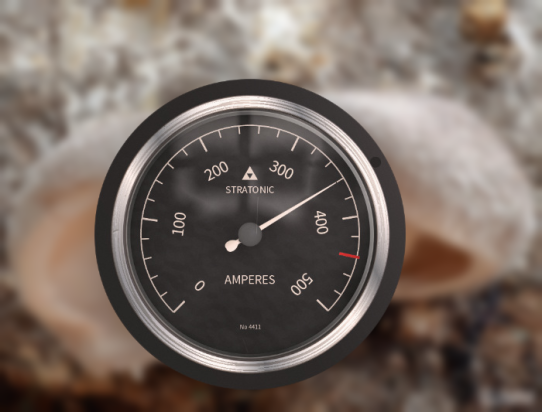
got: 360 A
